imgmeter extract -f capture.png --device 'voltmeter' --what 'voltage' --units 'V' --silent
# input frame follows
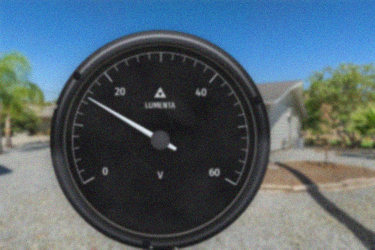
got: 15 V
